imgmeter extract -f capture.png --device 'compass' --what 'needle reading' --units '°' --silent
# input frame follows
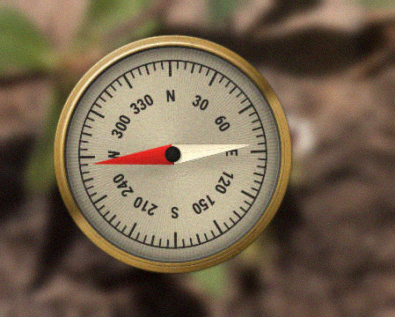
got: 265 °
